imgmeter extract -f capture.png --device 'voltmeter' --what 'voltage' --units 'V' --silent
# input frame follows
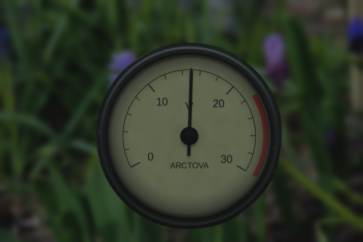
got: 15 V
